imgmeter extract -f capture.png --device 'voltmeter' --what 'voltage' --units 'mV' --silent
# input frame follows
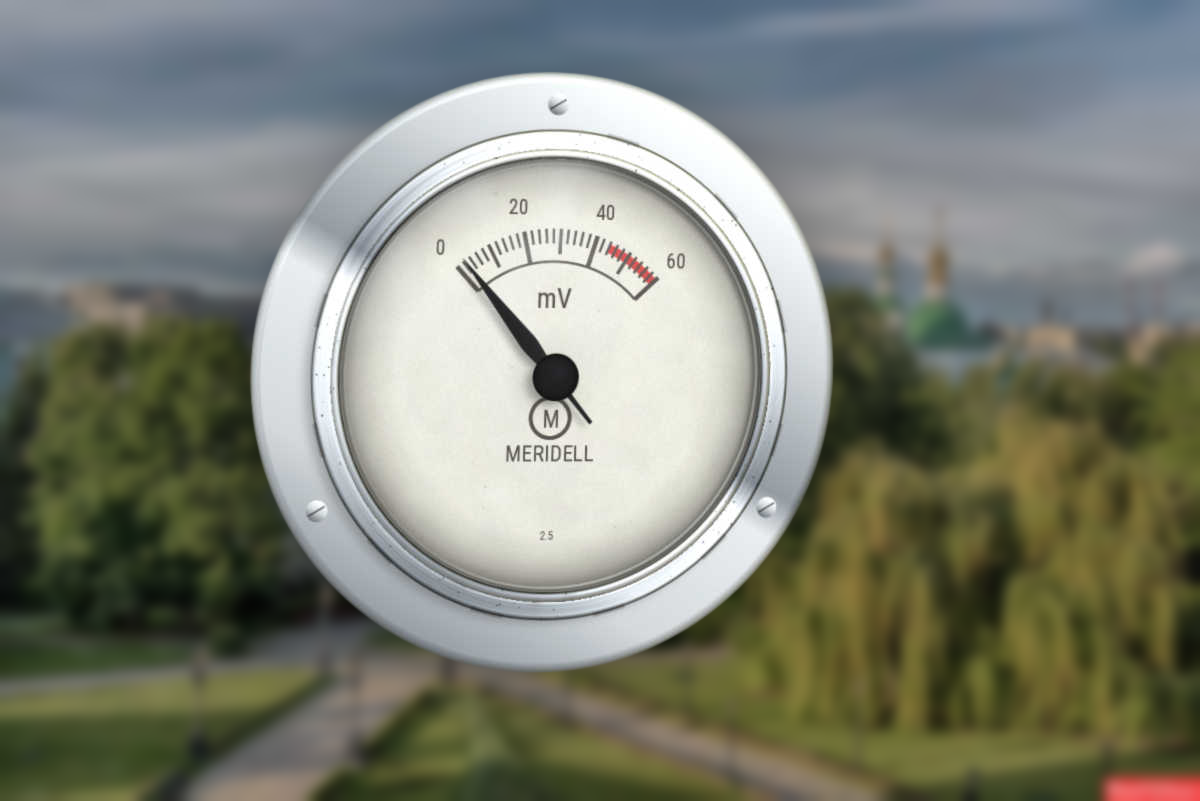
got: 2 mV
